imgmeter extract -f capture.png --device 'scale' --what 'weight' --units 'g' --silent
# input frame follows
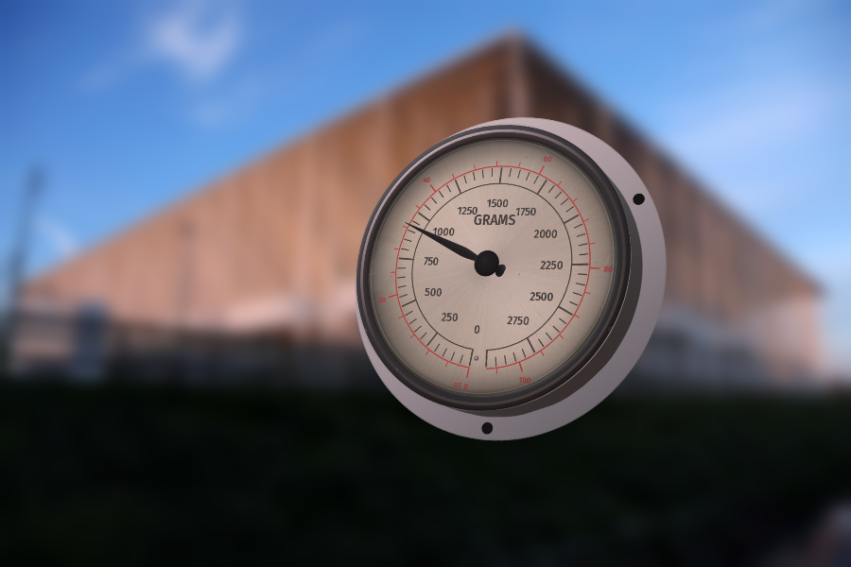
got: 925 g
